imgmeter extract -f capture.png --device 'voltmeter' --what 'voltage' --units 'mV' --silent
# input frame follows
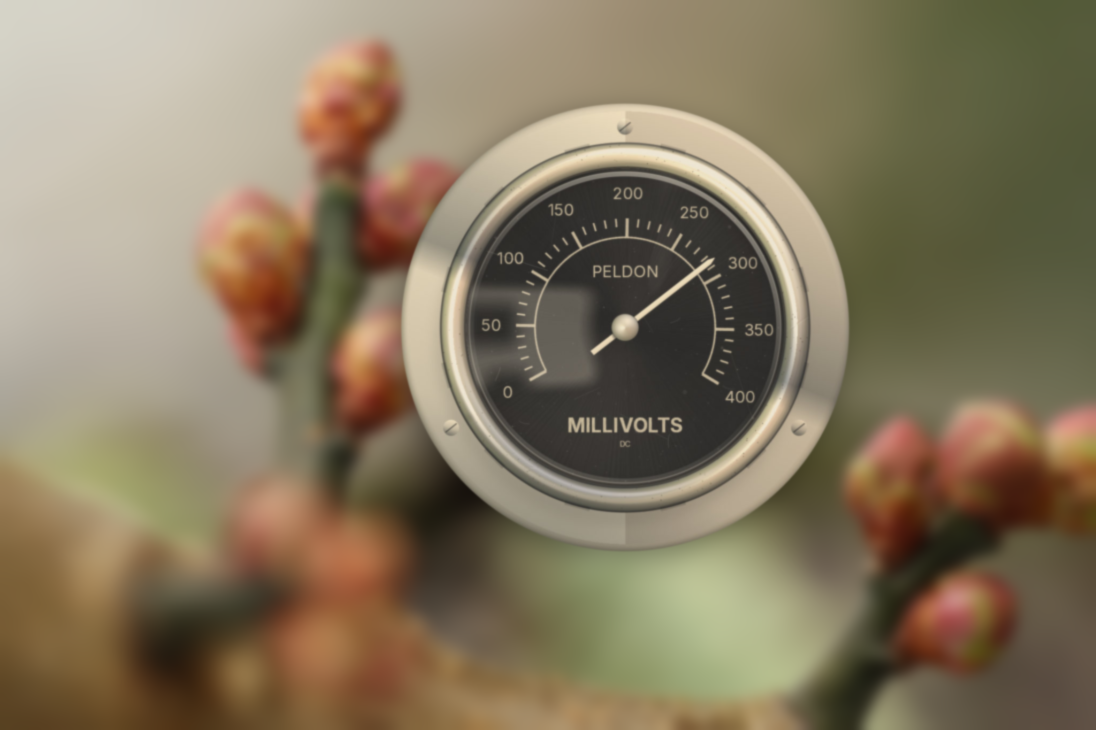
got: 285 mV
